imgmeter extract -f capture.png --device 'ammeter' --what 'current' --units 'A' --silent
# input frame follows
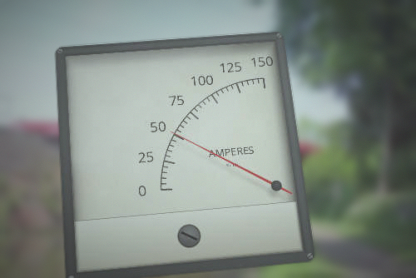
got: 50 A
